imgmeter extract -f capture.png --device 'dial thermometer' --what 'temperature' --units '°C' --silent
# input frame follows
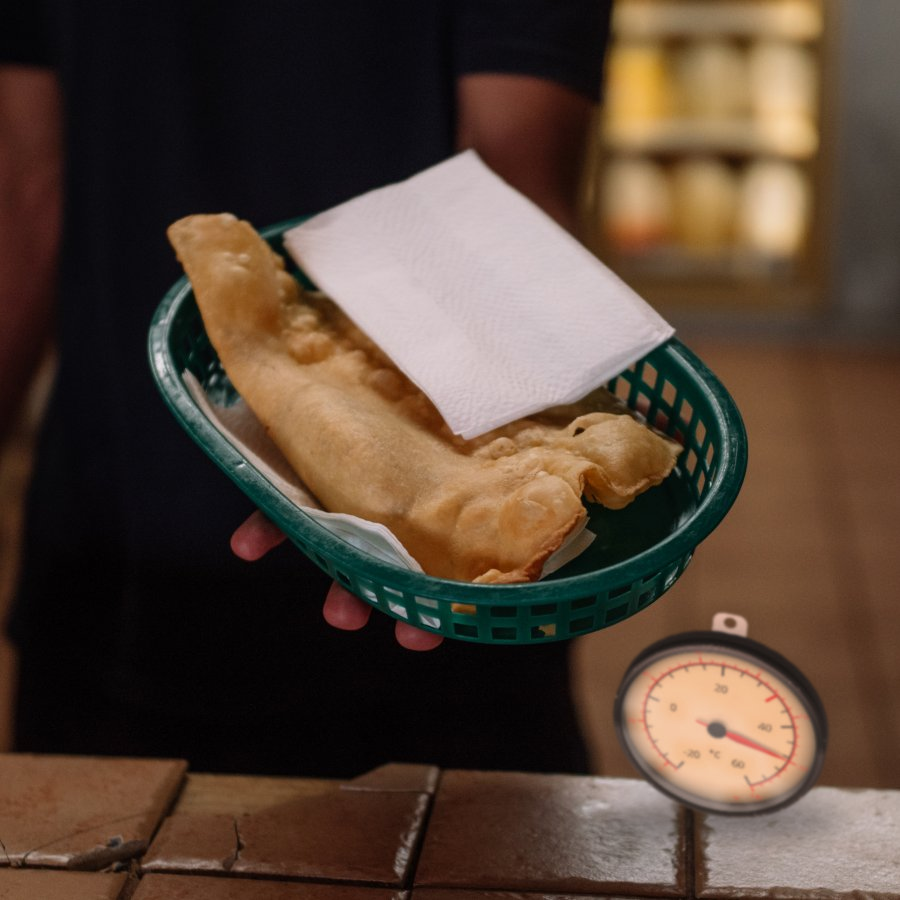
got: 48 °C
